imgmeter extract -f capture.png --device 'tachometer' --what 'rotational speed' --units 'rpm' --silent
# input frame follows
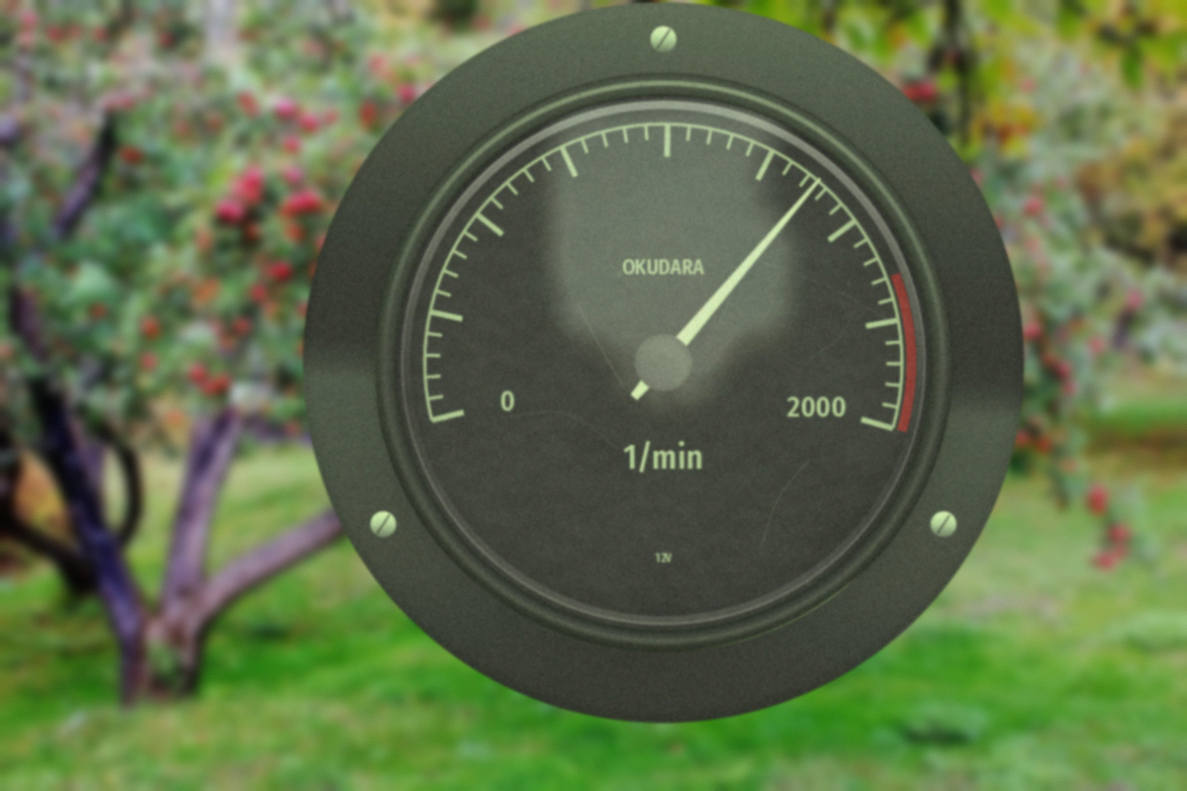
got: 1375 rpm
